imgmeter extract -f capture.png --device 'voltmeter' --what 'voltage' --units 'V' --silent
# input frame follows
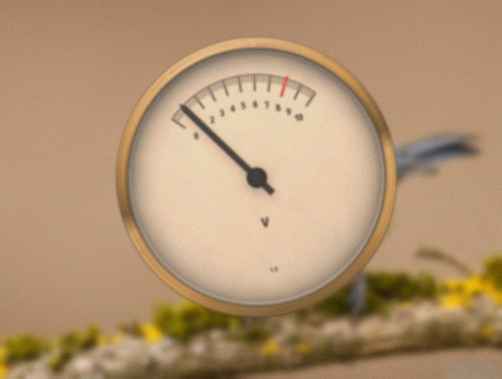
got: 1 V
